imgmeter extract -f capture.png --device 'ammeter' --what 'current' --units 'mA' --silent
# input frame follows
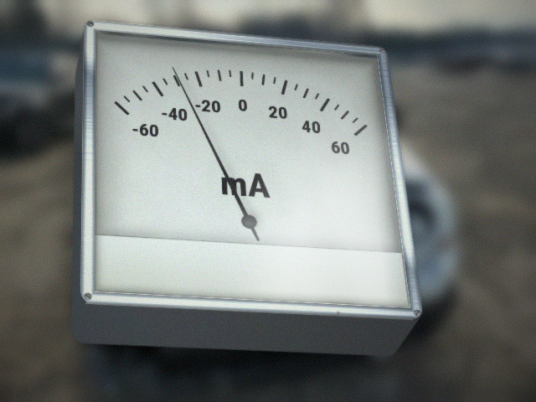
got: -30 mA
